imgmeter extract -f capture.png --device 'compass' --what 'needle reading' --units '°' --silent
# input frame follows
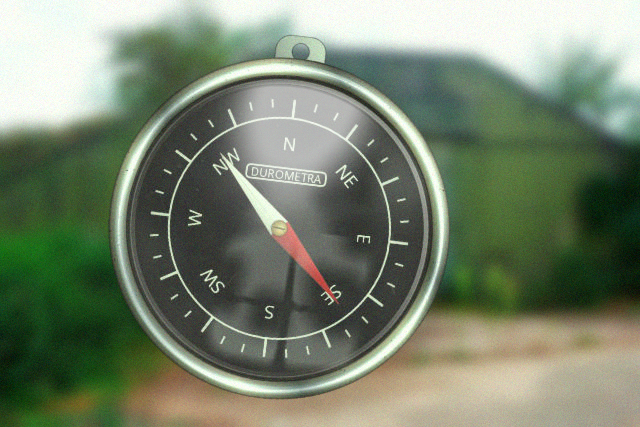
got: 135 °
